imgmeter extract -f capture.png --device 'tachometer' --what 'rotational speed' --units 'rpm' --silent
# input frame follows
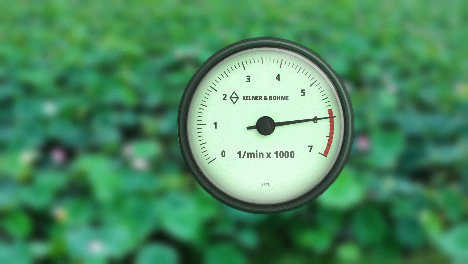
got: 6000 rpm
